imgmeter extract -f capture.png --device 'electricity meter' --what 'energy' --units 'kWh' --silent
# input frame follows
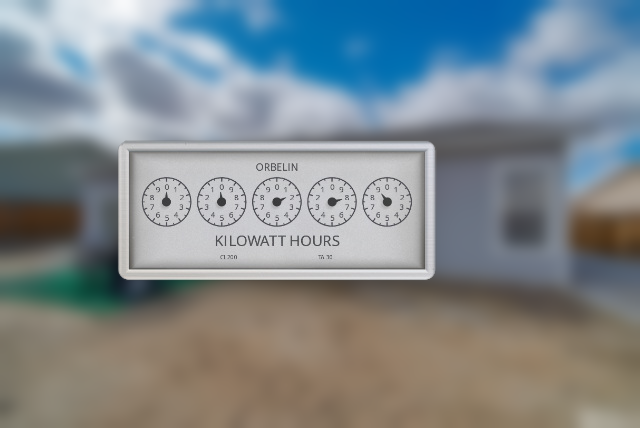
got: 179 kWh
